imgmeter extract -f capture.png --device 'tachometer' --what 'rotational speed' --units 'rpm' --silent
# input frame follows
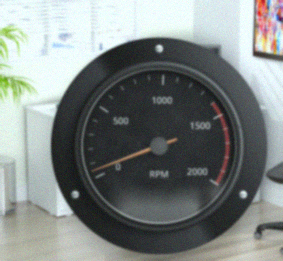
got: 50 rpm
